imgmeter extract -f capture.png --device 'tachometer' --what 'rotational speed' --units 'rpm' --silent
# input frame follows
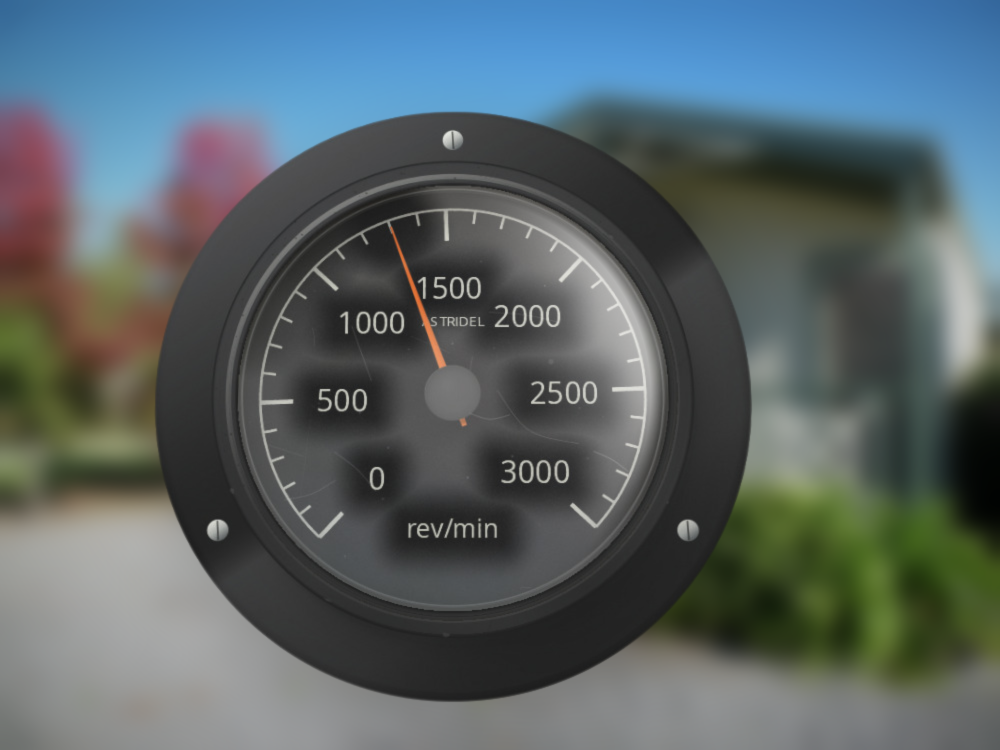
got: 1300 rpm
